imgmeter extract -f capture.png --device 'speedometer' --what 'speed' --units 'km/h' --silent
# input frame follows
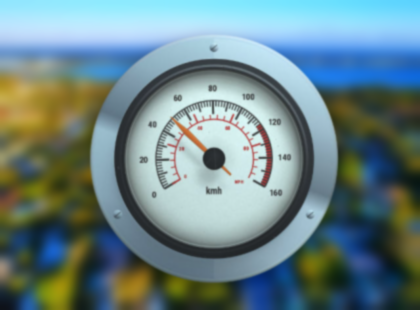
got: 50 km/h
